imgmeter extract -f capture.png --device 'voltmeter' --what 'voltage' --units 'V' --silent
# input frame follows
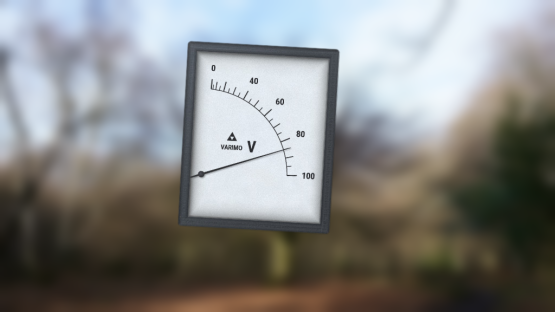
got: 85 V
